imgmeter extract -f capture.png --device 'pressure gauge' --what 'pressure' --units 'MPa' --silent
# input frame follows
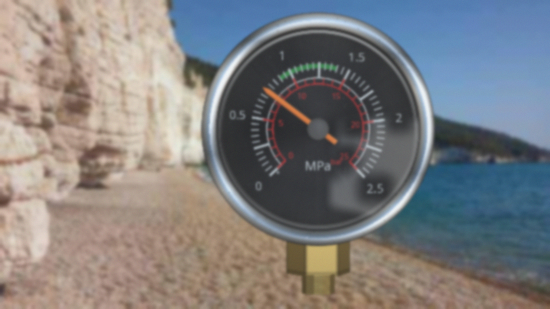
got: 0.75 MPa
